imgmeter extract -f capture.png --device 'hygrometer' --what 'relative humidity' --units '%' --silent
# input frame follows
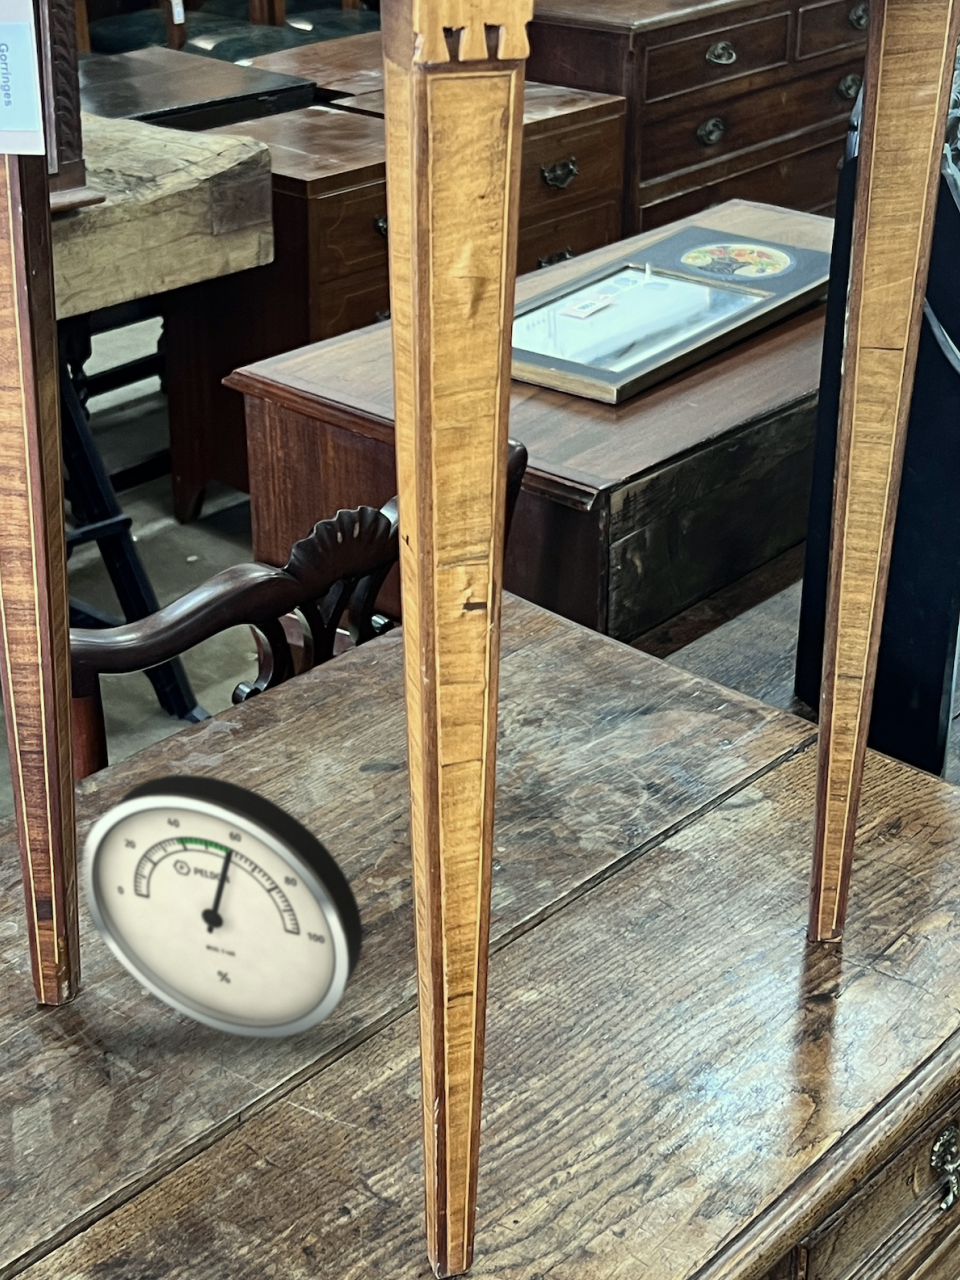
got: 60 %
